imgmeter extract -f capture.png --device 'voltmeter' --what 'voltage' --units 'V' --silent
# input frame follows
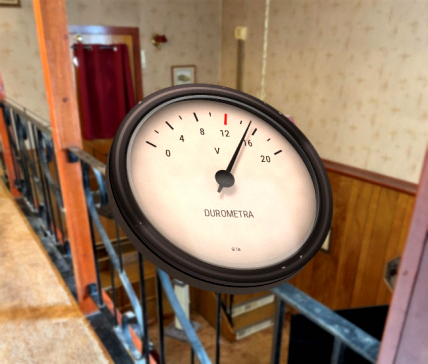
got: 15 V
